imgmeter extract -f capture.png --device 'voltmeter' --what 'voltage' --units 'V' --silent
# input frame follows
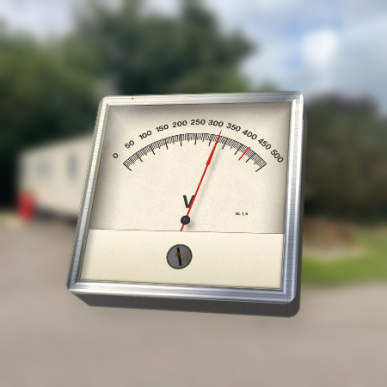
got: 325 V
